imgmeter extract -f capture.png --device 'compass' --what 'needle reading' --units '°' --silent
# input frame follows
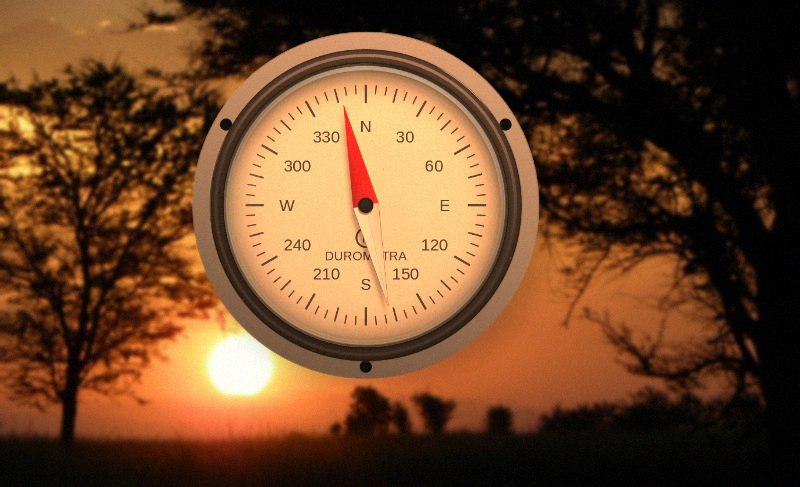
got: 347.5 °
